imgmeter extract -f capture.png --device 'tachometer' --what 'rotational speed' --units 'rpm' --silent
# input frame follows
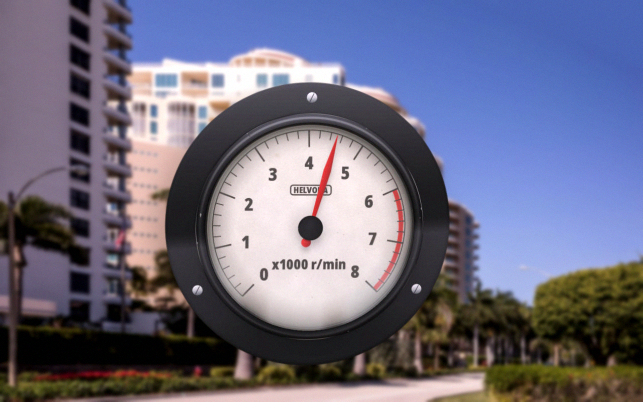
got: 4500 rpm
